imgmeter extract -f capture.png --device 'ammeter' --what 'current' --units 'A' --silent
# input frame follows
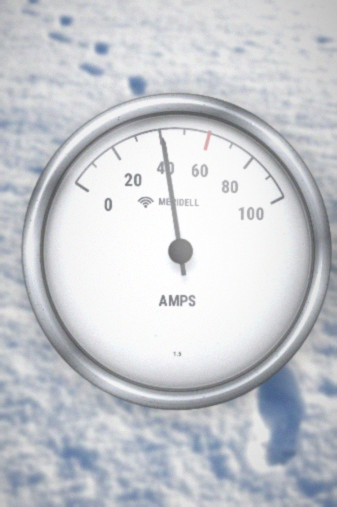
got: 40 A
